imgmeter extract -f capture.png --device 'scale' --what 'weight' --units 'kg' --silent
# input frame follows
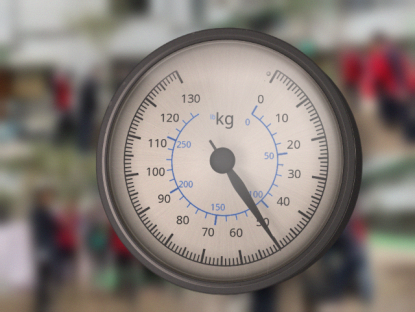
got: 50 kg
